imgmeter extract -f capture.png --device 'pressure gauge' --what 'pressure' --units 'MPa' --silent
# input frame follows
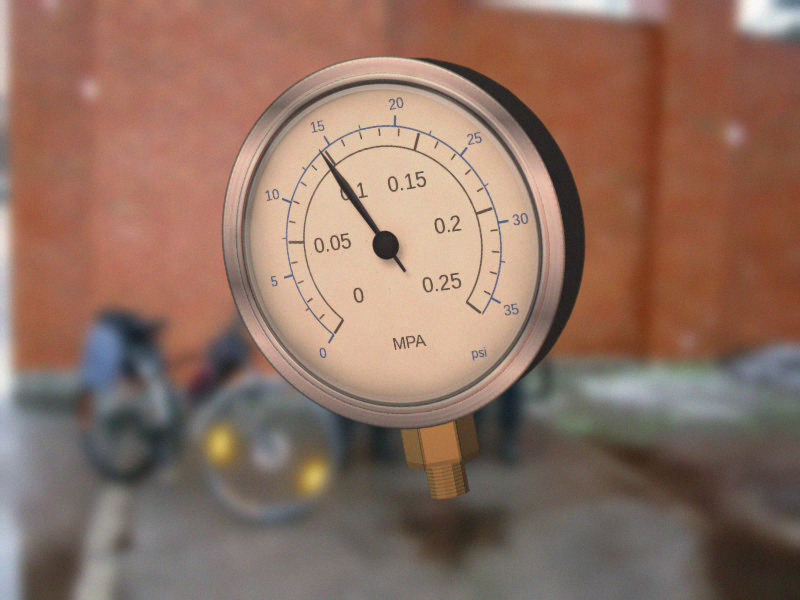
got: 0.1 MPa
